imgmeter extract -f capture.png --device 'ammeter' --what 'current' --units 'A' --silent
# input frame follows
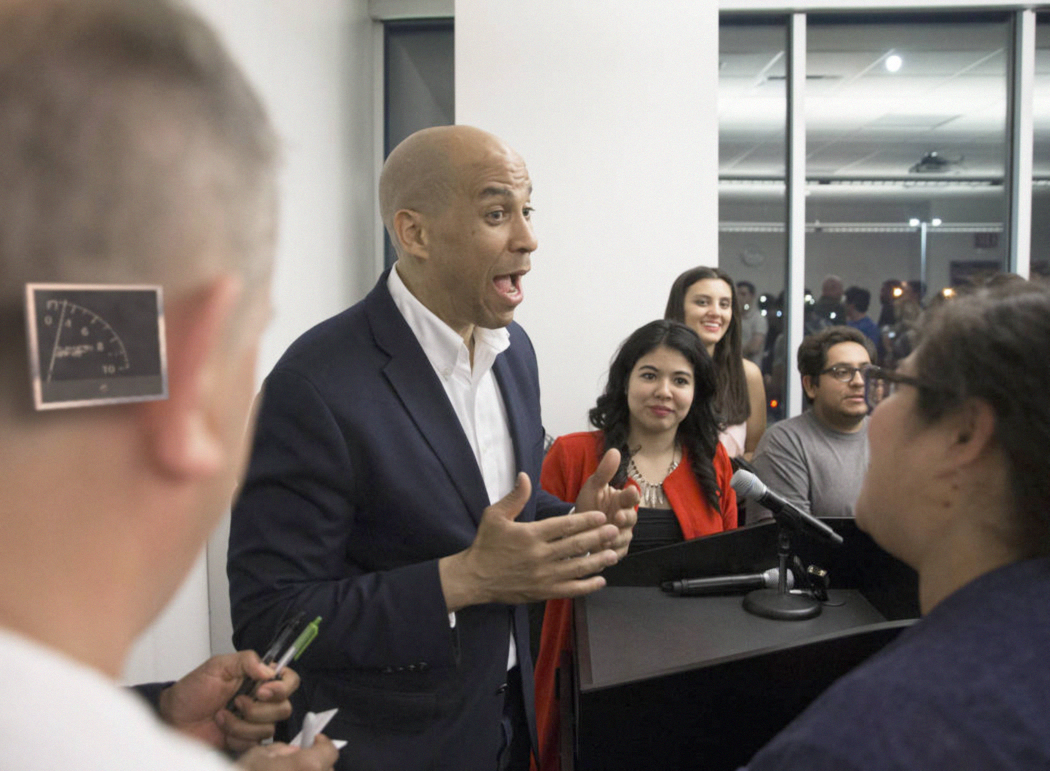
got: 3 A
